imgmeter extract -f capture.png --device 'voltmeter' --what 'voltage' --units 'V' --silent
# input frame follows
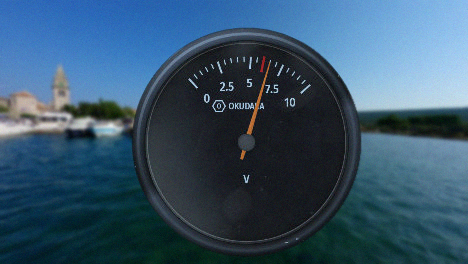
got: 6.5 V
